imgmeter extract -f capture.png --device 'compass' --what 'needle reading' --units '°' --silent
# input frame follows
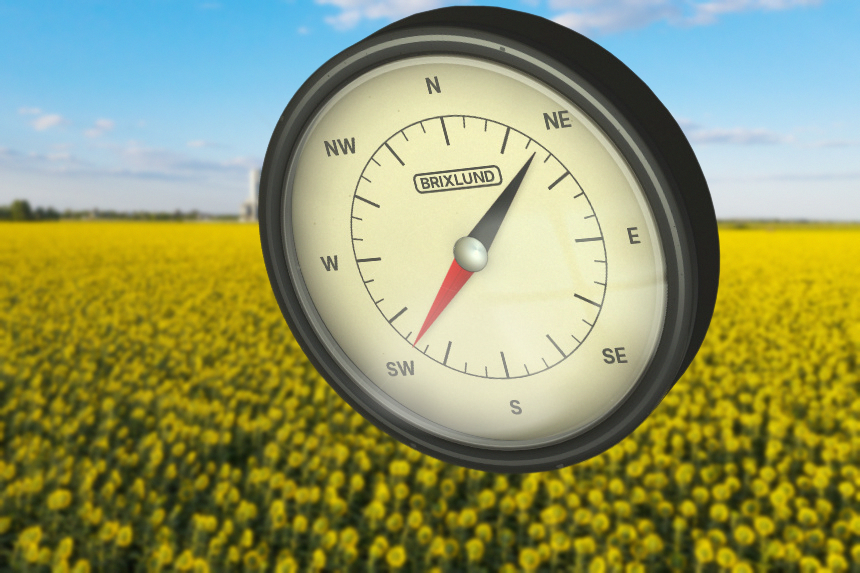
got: 225 °
